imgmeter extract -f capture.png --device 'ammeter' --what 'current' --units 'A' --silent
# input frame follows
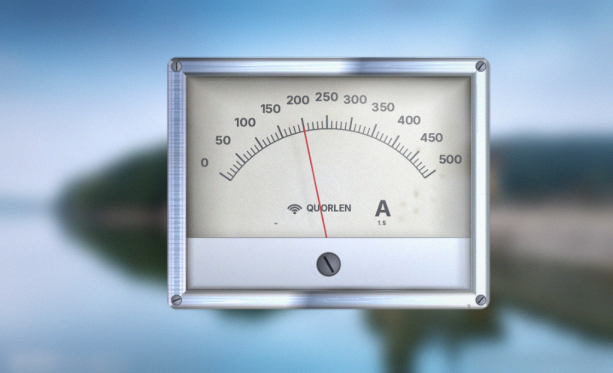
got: 200 A
